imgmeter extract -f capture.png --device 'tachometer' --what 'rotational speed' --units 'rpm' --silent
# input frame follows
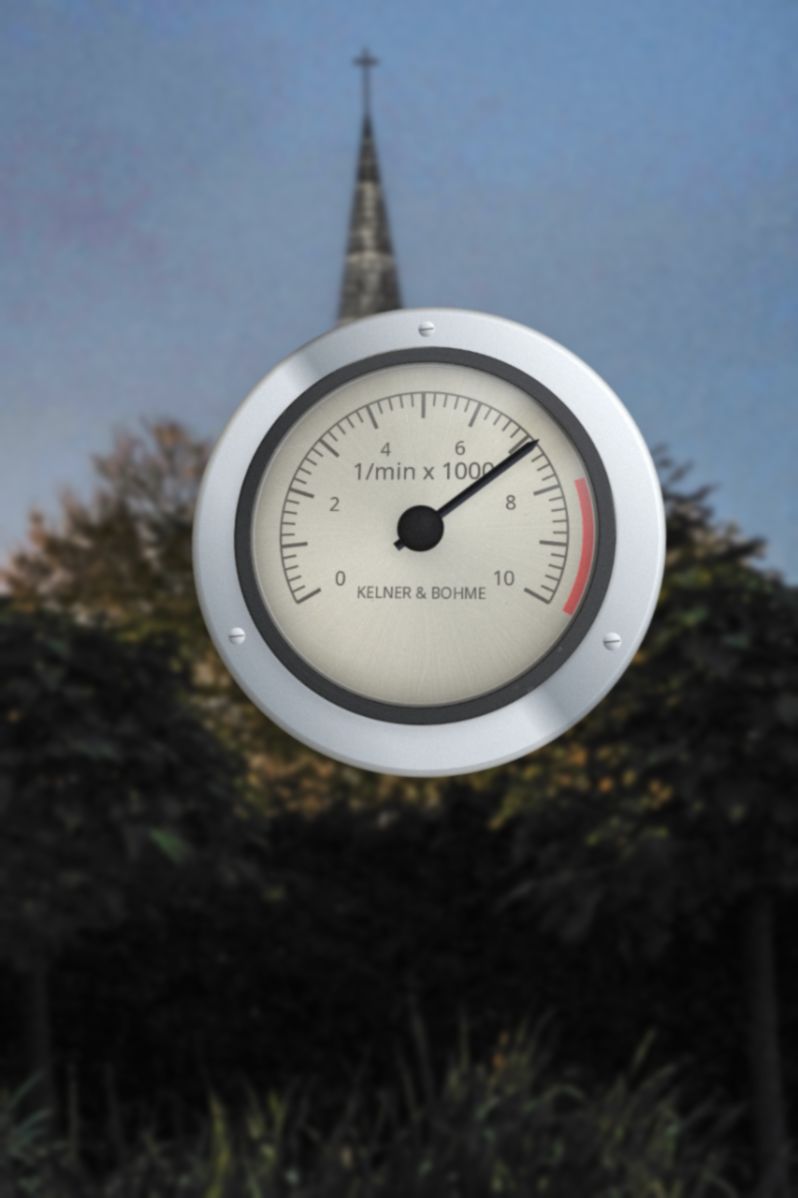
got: 7200 rpm
